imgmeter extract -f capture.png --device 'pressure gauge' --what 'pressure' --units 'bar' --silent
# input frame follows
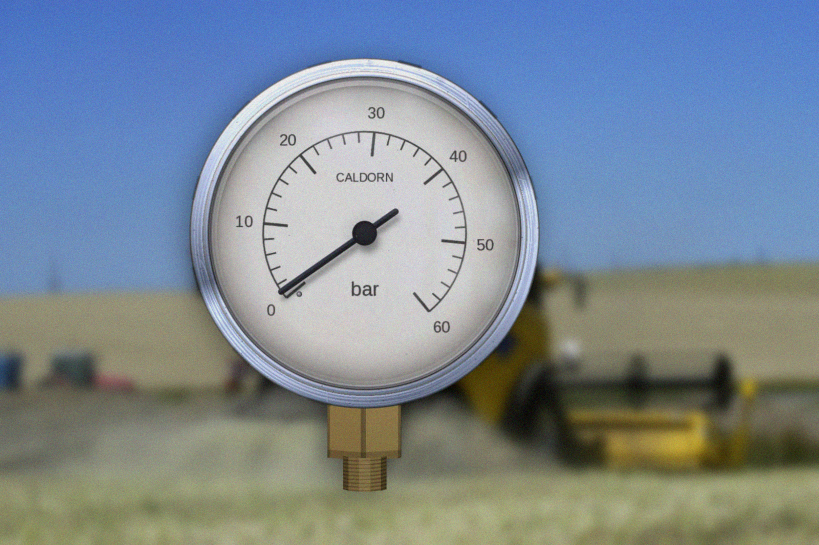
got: 1 bar
